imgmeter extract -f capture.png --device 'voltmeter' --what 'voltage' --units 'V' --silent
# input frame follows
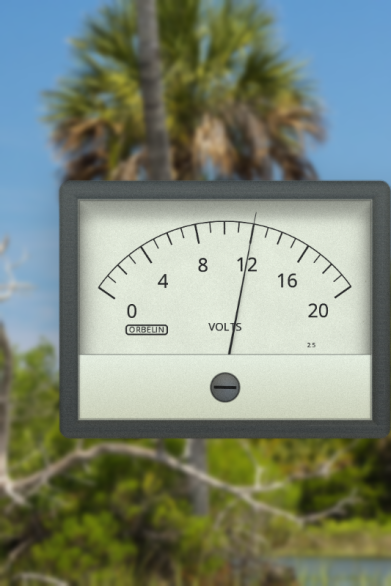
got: 12 V
